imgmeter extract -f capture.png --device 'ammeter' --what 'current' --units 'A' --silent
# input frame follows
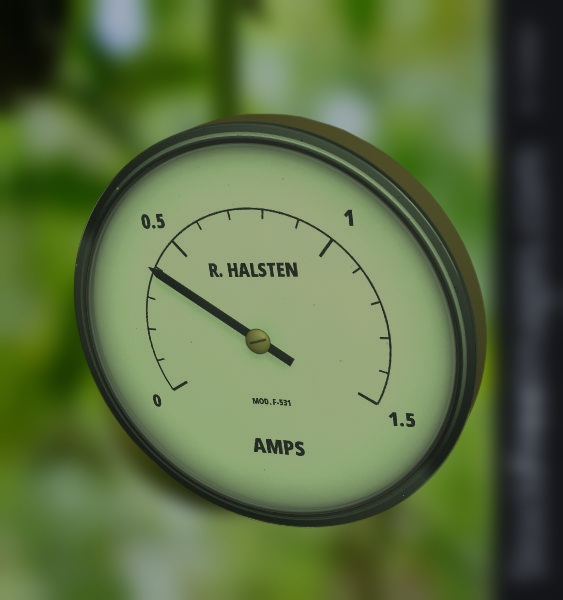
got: 0.4 A
